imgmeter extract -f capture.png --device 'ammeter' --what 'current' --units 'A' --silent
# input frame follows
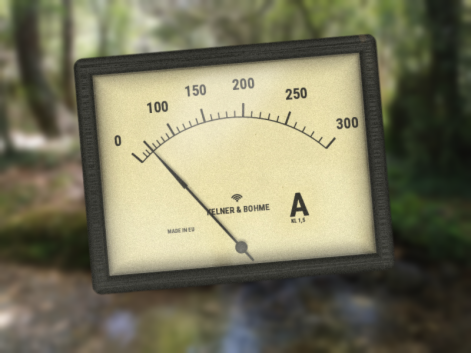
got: 50 A
